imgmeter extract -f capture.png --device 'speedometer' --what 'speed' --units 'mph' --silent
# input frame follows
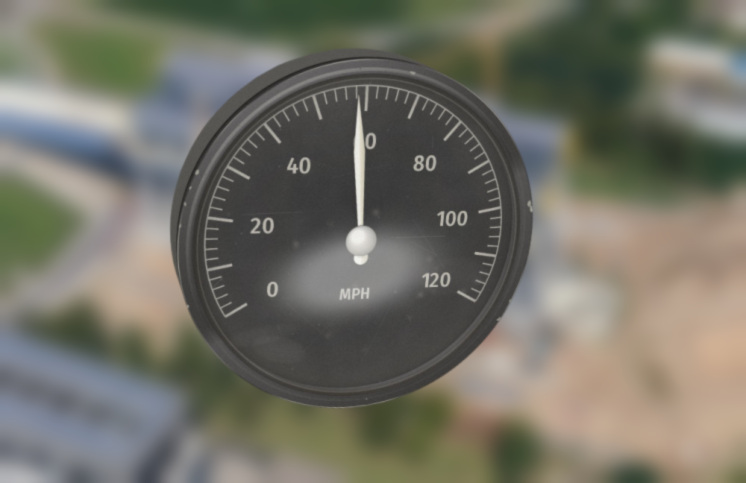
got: 58 mph
